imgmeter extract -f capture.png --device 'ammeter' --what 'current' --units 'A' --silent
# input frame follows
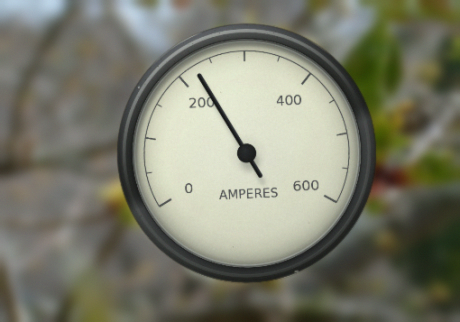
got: 225 A
